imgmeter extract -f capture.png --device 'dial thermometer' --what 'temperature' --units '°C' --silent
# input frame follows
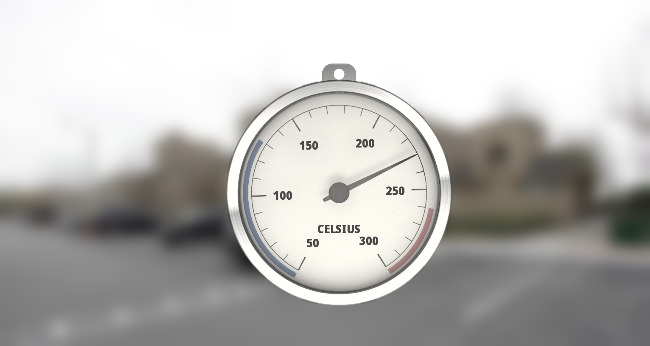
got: 230 °C
